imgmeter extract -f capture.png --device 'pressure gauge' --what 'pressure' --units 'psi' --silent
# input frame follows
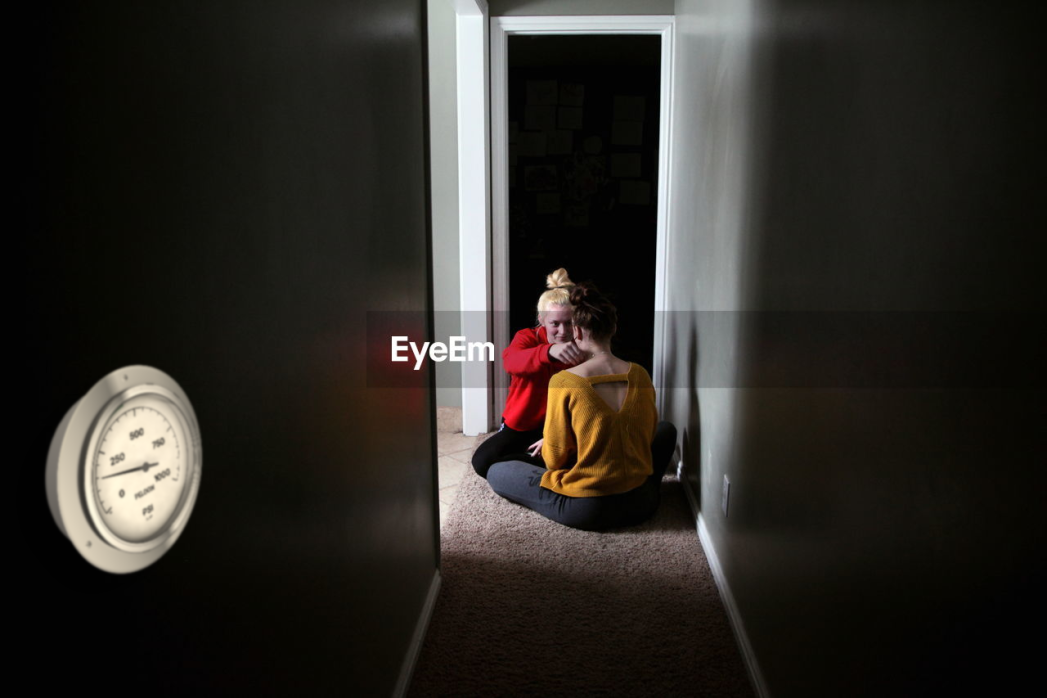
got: 150 psi
